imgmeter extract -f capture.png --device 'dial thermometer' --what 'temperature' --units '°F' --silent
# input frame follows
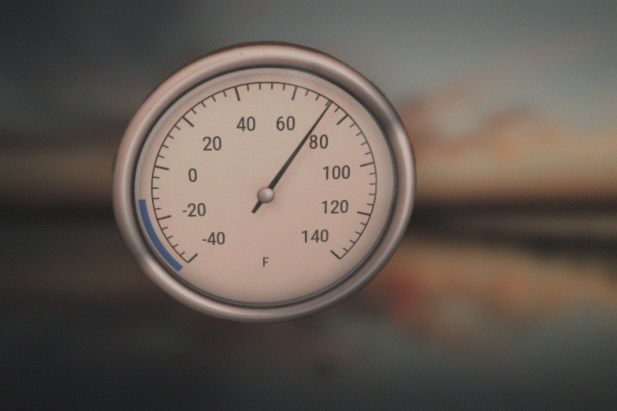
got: 72 °F
